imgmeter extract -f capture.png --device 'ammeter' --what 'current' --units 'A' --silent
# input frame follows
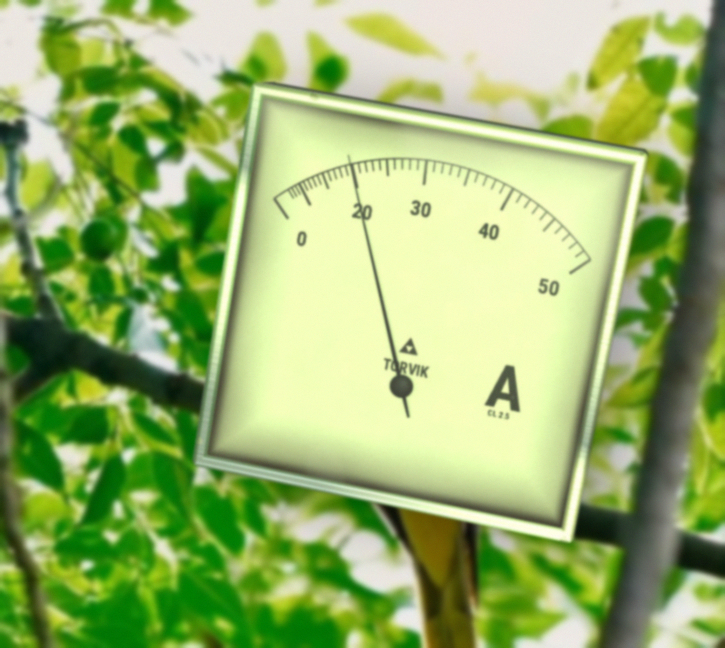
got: 20 A
